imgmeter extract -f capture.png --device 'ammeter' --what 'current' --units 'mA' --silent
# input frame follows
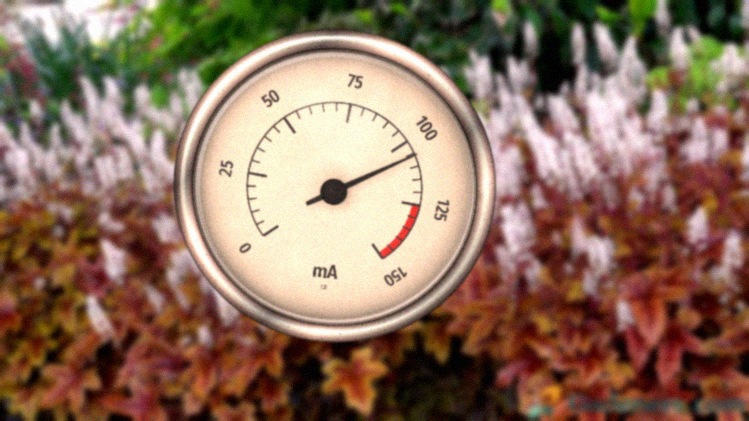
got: 105 mA
